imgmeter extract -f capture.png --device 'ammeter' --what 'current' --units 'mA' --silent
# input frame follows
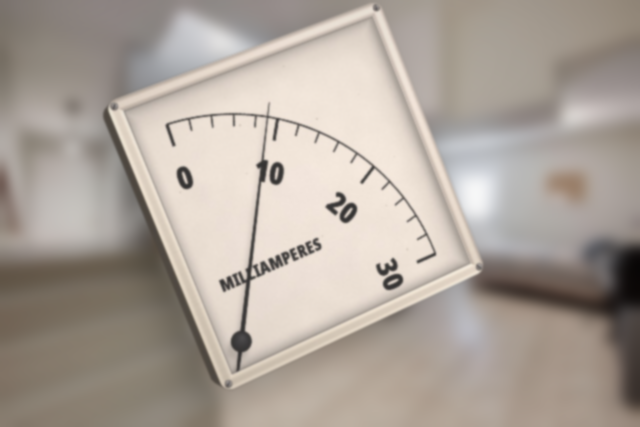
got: 9 mA
